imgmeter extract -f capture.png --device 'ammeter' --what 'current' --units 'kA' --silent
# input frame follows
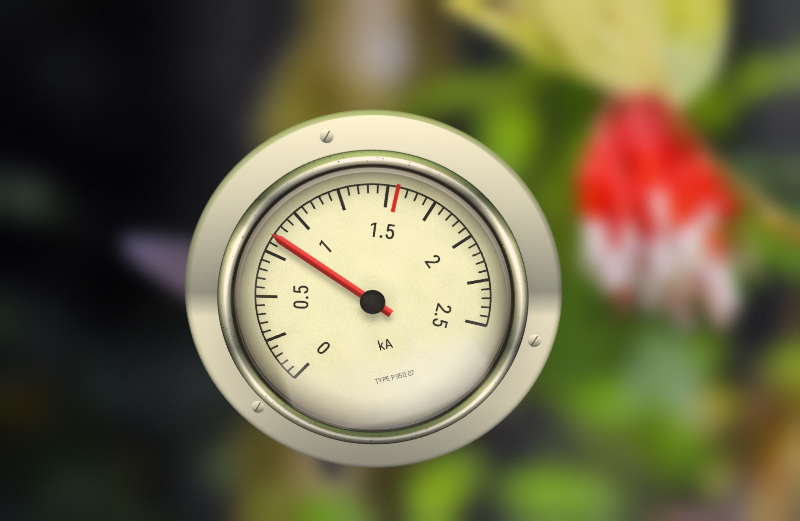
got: 0.85 kA
